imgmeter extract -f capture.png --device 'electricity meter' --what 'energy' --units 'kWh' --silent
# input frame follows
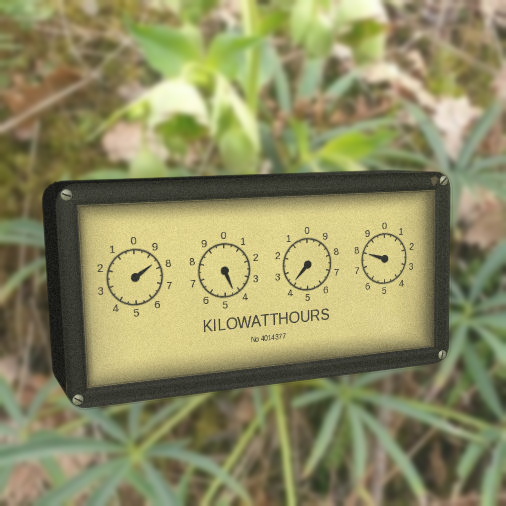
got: 8438 kWh
